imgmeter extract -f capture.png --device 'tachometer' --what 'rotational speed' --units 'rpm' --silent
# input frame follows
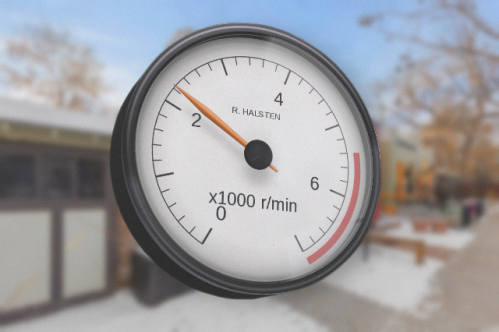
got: 2200 rpm
